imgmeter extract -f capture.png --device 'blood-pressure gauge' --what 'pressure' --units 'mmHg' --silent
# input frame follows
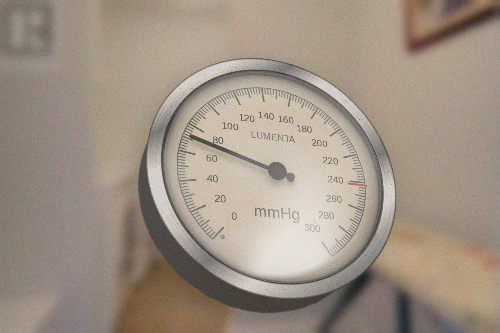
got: 70 mmHg
